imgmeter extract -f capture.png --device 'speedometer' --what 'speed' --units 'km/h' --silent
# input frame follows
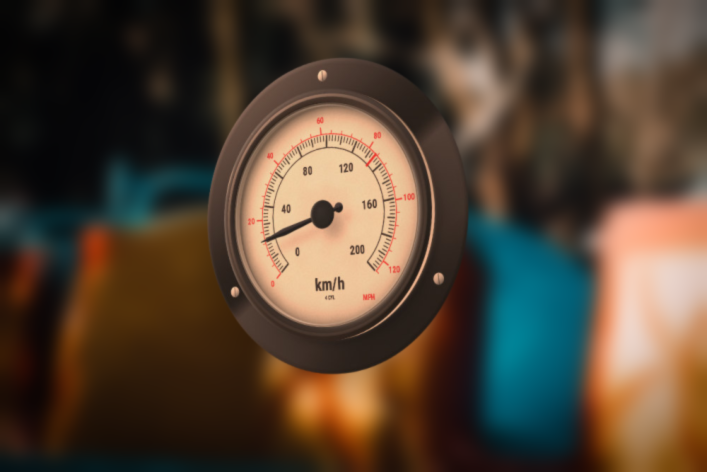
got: 20 km/h
